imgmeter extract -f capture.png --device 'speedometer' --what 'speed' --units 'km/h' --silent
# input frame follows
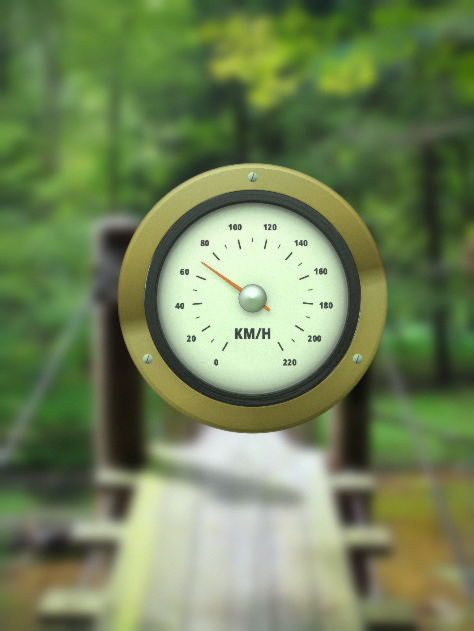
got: 70 km/h
